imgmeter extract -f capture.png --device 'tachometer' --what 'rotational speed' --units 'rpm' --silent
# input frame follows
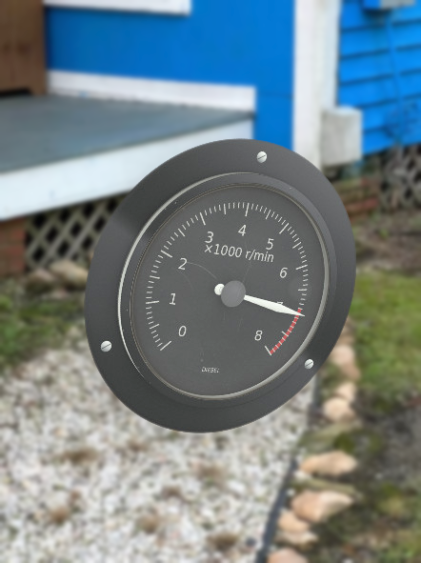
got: 7000 rpm
